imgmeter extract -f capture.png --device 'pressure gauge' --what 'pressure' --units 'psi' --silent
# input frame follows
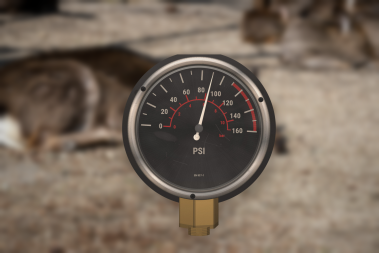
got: 90 psi
